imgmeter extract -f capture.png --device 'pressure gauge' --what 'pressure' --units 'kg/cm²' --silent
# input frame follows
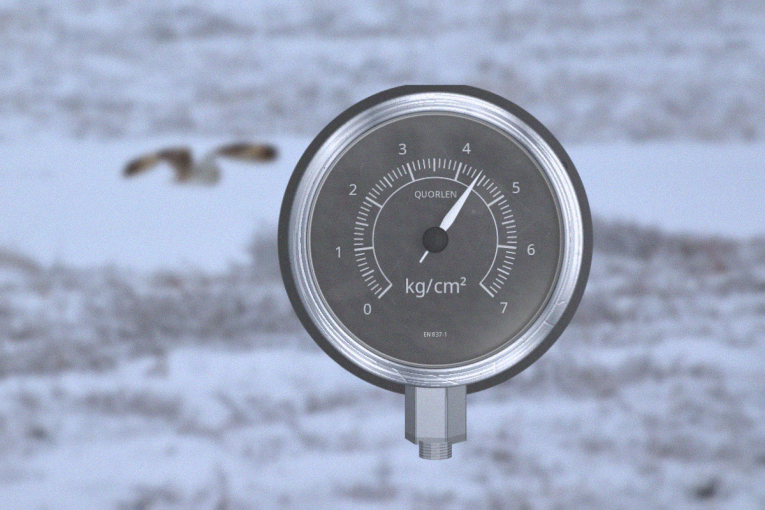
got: 4.4 kg/cm²
